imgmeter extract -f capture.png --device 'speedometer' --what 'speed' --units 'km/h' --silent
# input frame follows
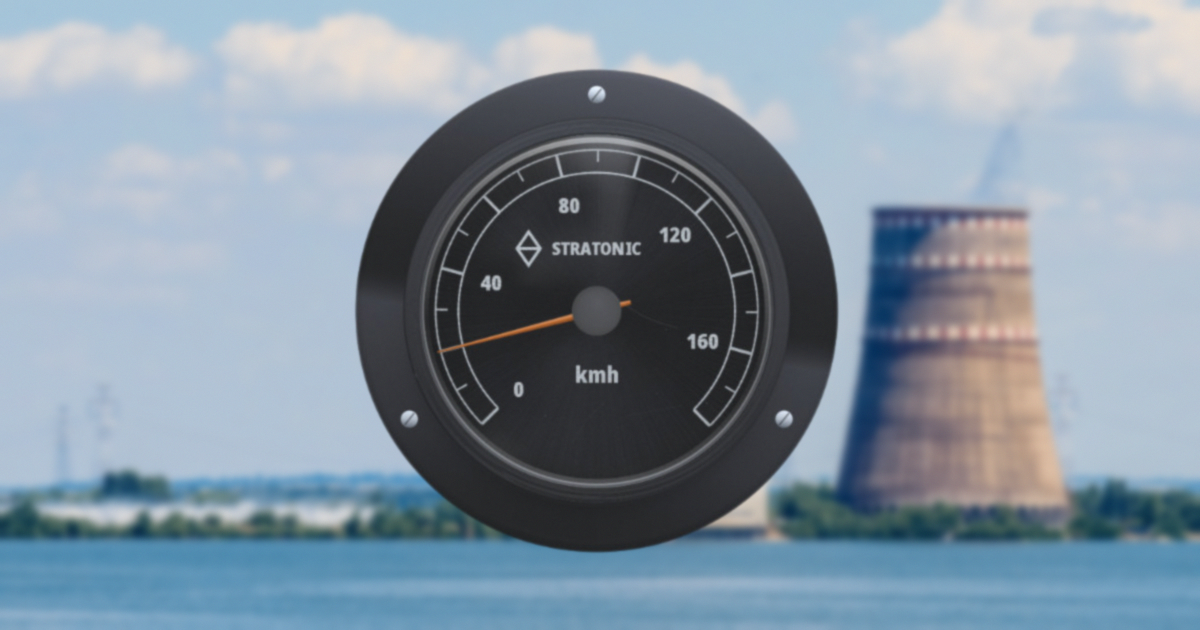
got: 20 km/h
